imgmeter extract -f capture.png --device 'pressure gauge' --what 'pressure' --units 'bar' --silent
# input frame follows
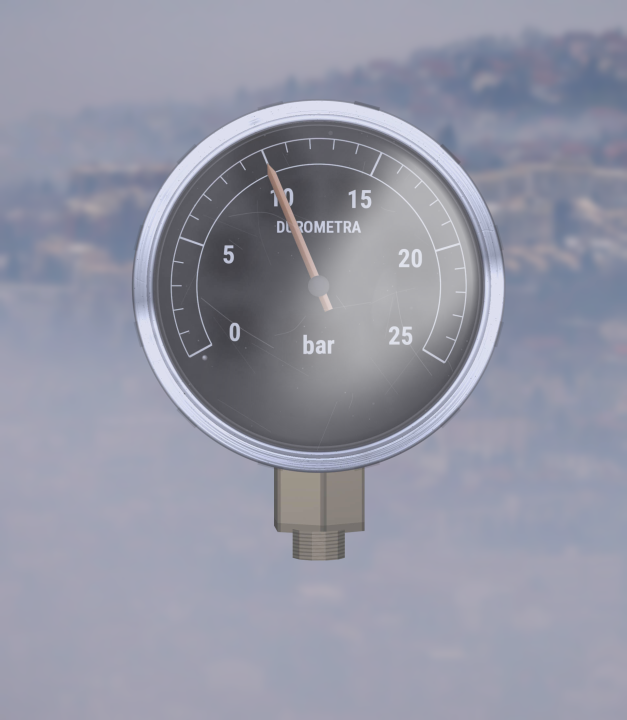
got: 10 bar
